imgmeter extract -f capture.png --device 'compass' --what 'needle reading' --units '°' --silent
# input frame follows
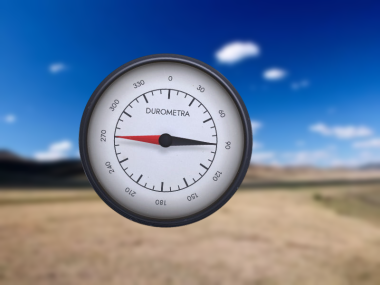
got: 270 °
